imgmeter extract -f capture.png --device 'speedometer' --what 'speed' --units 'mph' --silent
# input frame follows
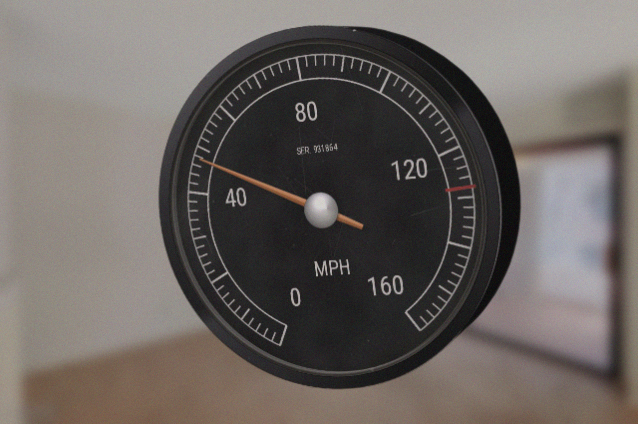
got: 48 mph
